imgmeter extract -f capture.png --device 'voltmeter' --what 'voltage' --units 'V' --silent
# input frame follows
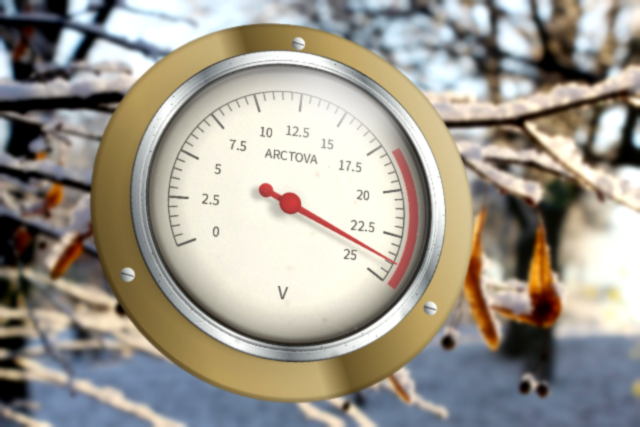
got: 24 V
